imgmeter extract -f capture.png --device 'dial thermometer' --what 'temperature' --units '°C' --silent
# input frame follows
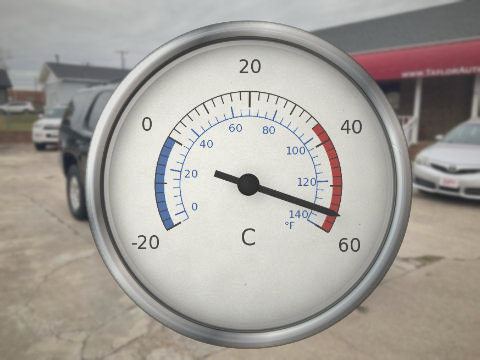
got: 56 °C
